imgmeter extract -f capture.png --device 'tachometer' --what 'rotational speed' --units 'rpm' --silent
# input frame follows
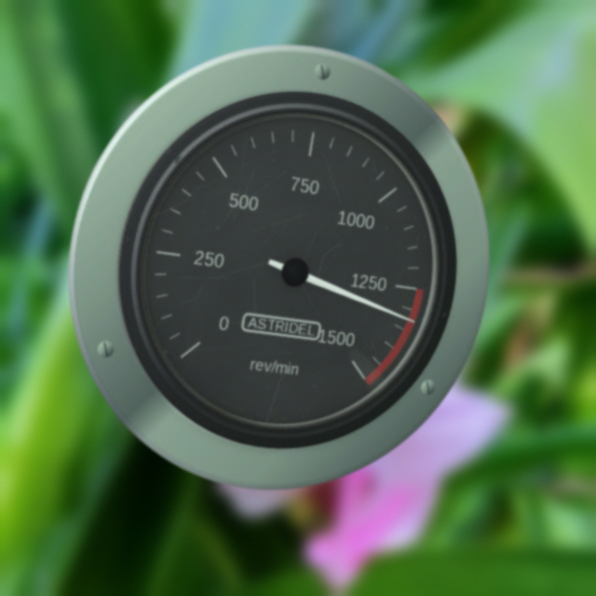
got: 1325 rpm
